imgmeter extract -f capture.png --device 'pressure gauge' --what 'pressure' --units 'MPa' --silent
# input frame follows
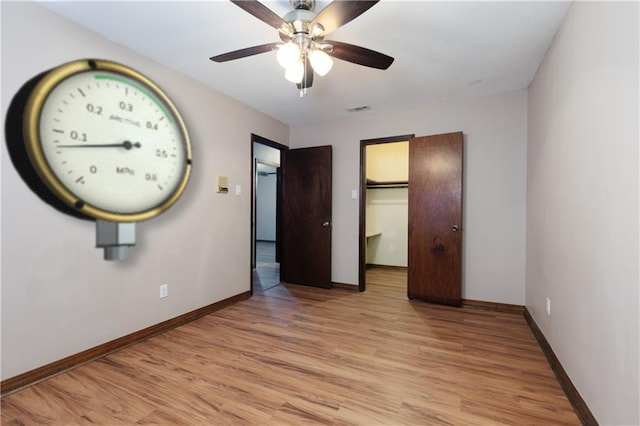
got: 0.07 MPa
